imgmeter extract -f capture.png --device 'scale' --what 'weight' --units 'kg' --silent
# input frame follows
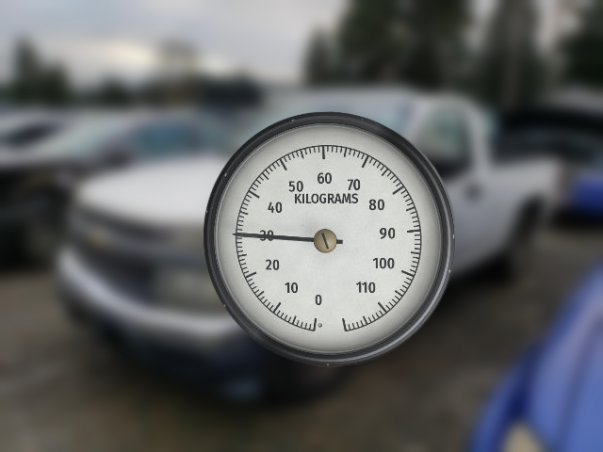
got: 30 kg
